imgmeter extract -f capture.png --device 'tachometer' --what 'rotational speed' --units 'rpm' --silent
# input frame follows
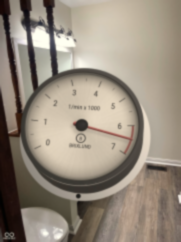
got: 6500 rpm
